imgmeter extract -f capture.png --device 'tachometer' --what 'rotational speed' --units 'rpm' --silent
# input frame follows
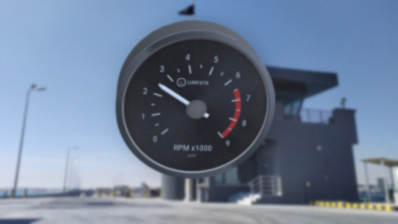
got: 2500 rpm
